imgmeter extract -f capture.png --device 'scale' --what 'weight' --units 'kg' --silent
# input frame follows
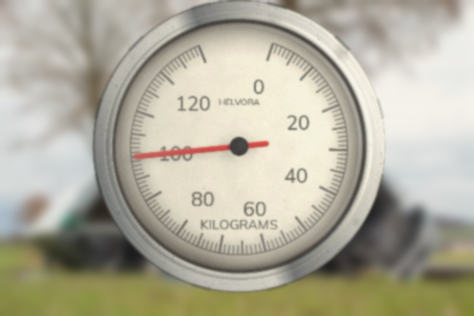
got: 100 kg
